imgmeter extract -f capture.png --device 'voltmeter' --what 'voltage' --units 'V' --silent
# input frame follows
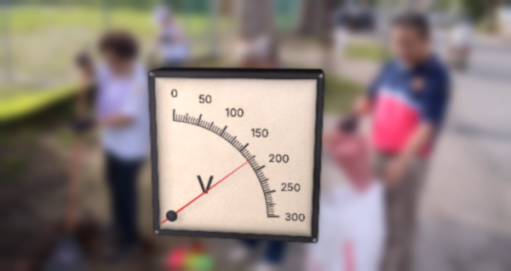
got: 175 V
